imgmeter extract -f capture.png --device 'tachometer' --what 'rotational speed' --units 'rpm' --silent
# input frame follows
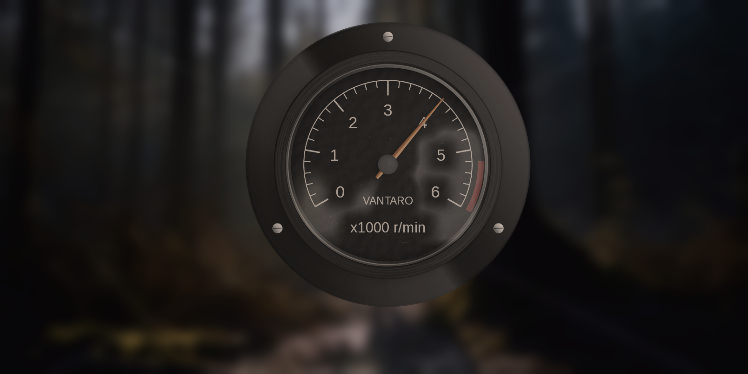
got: 4000 rpm
